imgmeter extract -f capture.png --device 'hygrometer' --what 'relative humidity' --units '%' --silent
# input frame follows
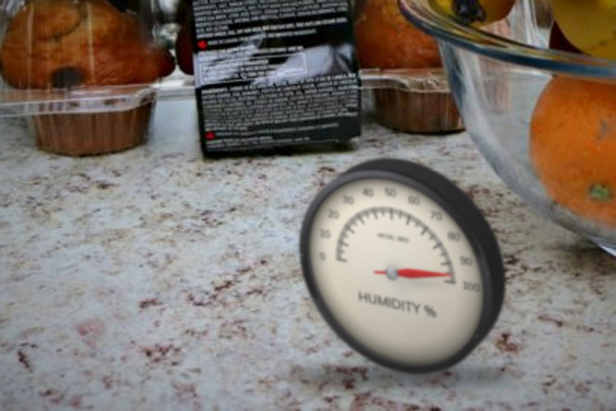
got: 95 %
